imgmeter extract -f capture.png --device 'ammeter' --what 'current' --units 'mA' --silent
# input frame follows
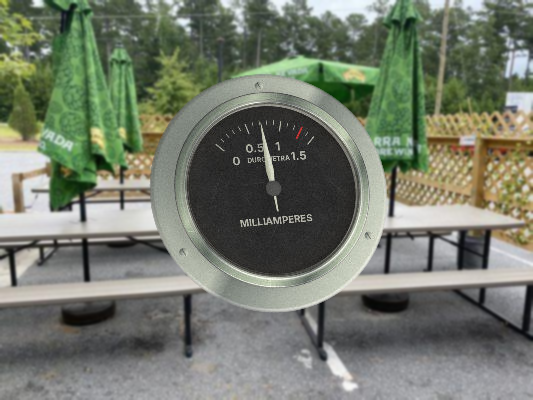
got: 0.7 mA
